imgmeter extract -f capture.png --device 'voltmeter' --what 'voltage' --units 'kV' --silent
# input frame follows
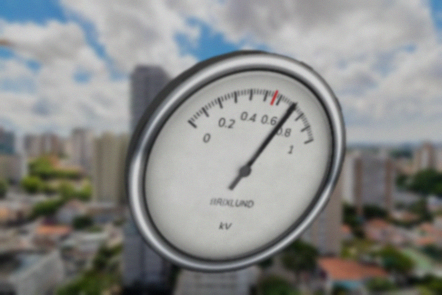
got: 0.7 kV
